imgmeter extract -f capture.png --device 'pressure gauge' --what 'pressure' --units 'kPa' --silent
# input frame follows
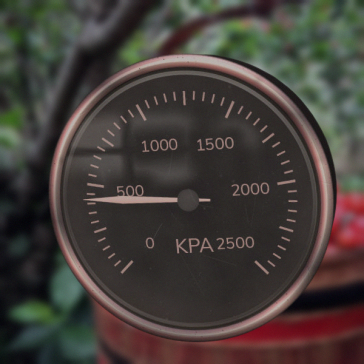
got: 425 kPa
